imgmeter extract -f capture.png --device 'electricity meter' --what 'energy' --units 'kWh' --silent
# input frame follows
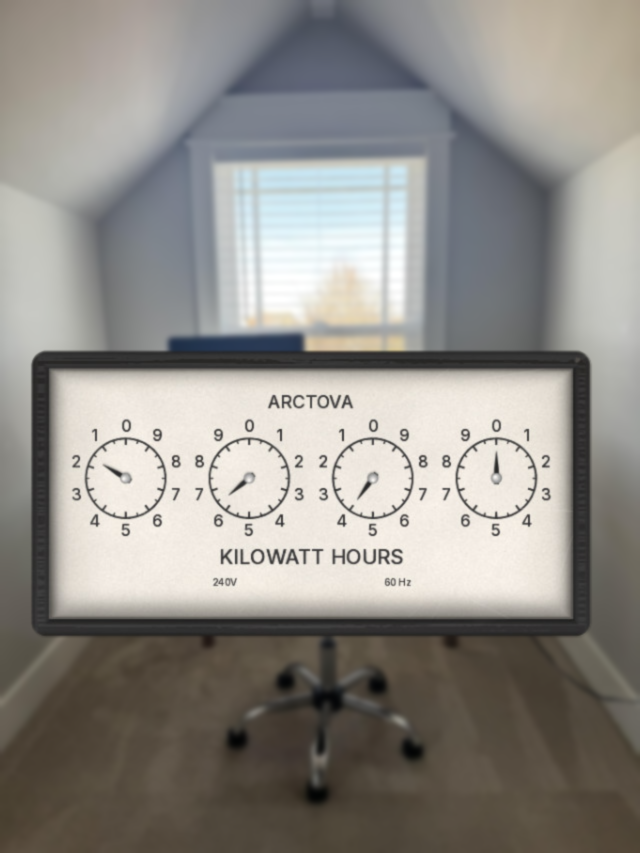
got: 1640 kWh
